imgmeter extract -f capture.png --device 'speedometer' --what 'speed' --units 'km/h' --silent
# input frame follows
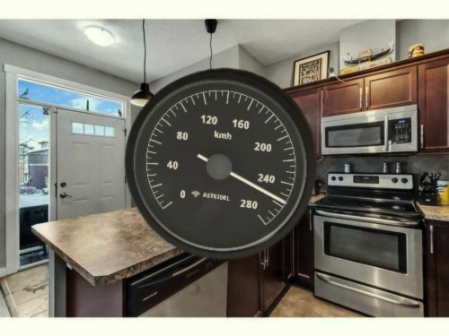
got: 255 km/h
